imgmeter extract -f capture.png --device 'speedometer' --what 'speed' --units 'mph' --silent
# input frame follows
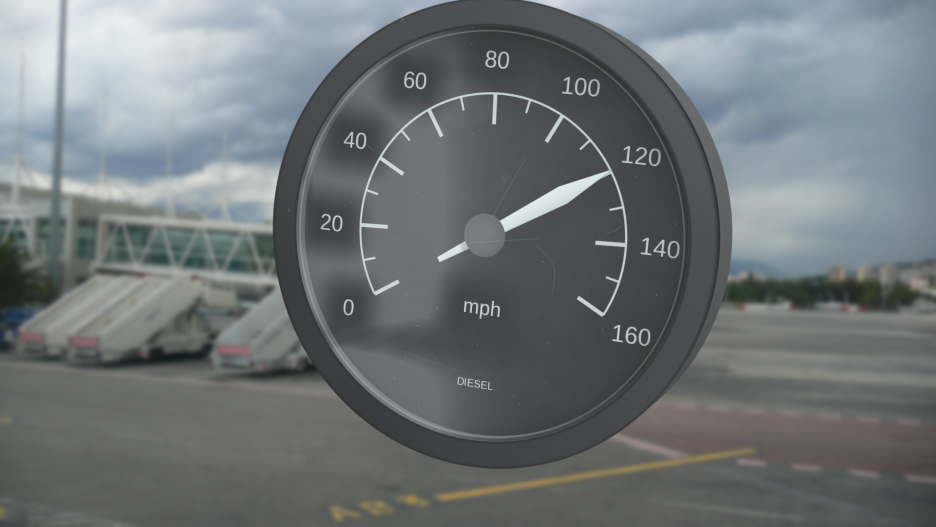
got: 120 mph
